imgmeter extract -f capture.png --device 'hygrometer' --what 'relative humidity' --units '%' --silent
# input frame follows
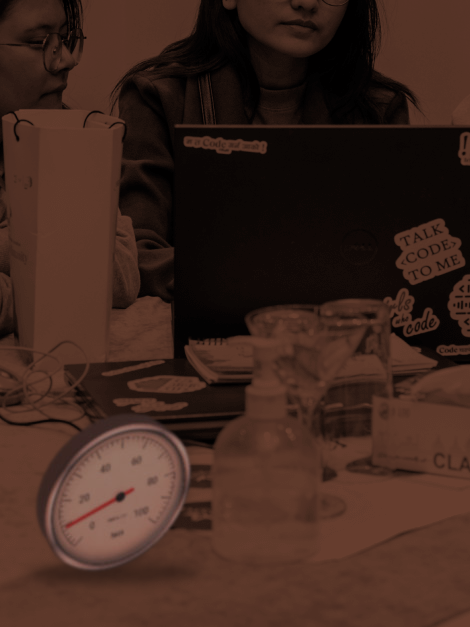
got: 10 %
